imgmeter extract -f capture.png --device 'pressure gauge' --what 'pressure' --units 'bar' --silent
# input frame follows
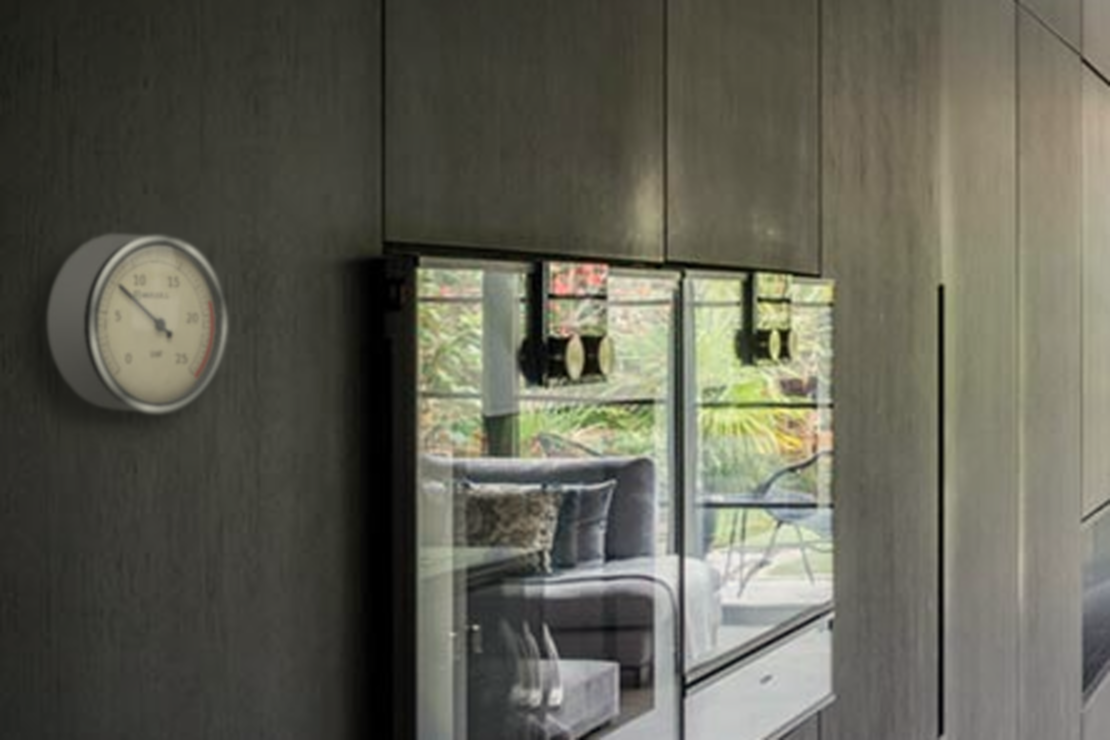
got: 7.5 bar
